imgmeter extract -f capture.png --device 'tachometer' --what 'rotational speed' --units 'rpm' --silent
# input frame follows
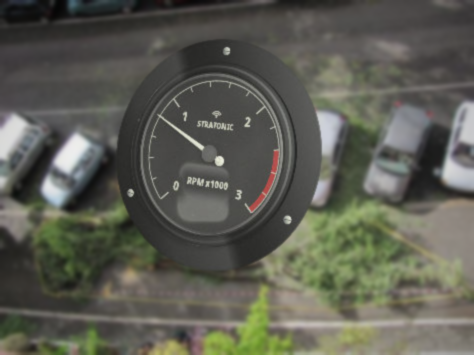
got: 800 rpm
